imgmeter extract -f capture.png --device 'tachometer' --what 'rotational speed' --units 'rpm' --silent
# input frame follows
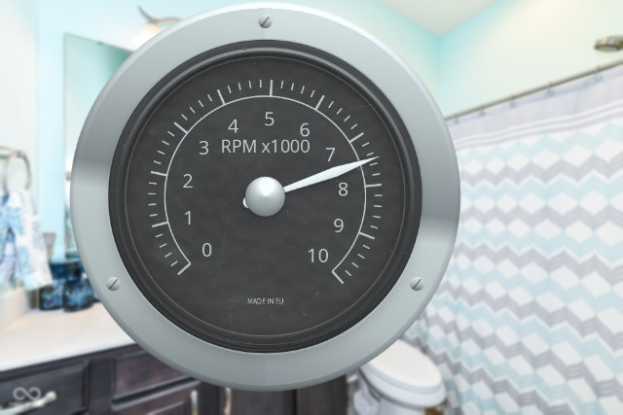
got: 7500 rpm
